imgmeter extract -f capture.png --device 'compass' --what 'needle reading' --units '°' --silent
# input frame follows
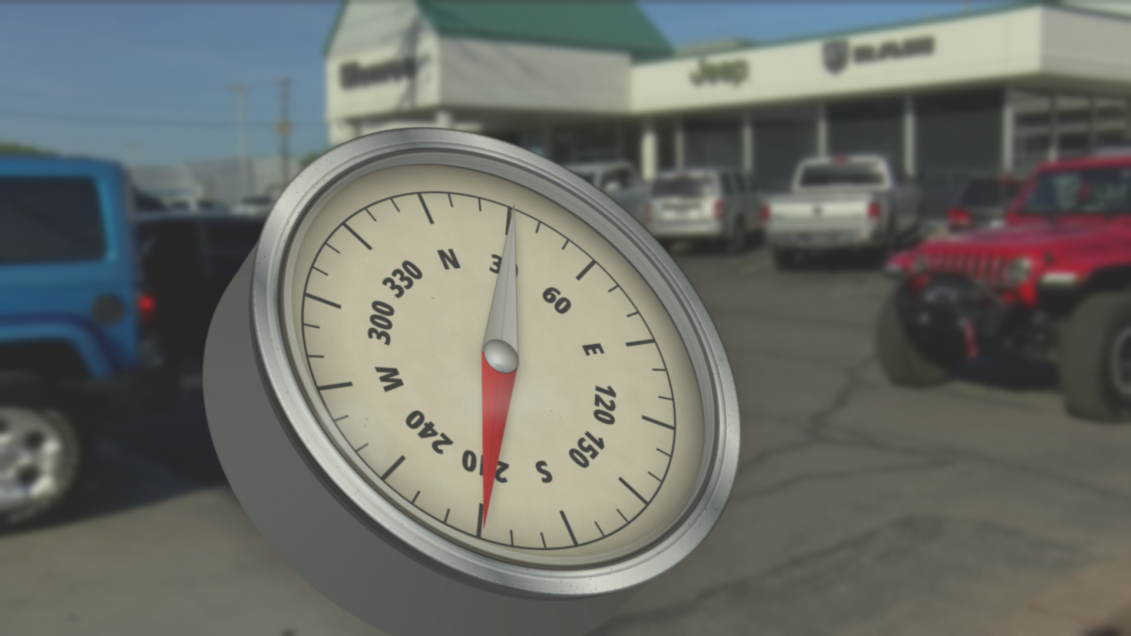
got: 210 °
